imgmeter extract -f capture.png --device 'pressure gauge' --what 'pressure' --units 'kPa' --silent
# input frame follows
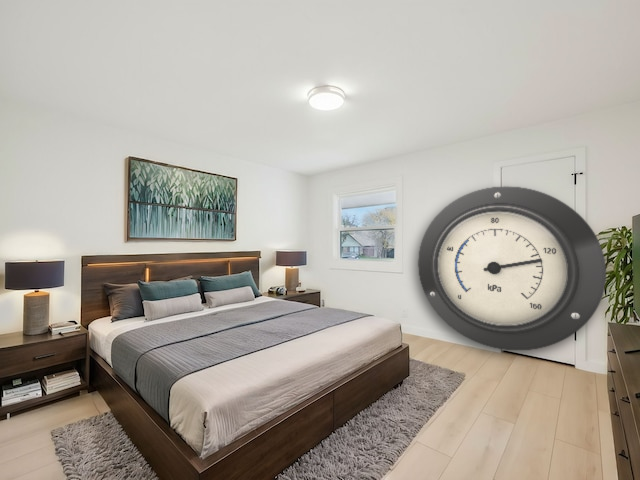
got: 125 kPa
